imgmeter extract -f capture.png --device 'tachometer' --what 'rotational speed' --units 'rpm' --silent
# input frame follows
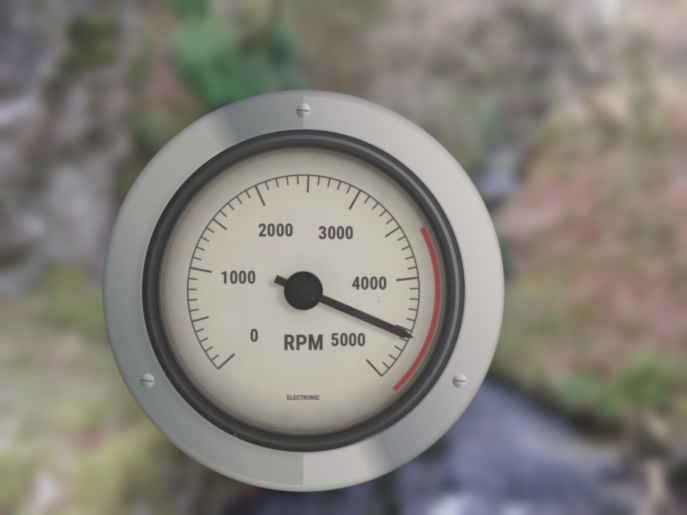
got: 4550 rpm
